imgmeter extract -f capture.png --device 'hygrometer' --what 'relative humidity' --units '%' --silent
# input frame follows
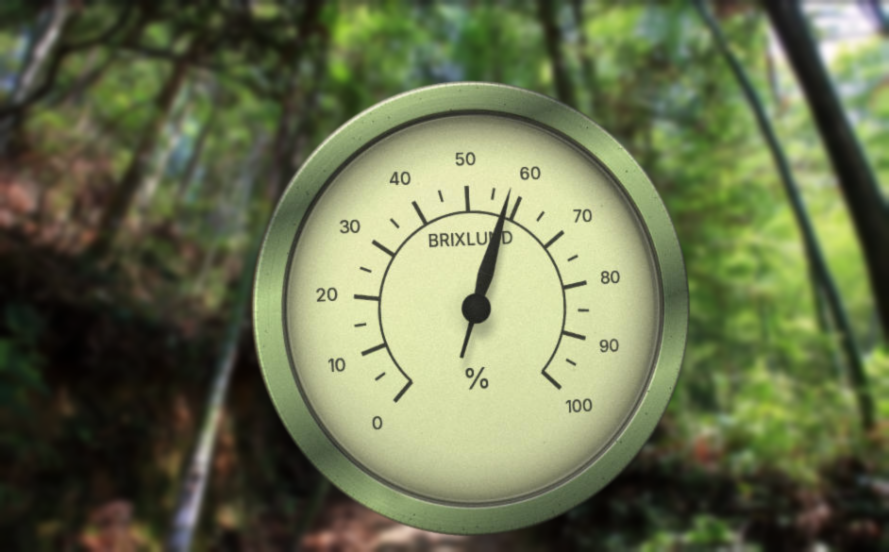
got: 57.5 %
